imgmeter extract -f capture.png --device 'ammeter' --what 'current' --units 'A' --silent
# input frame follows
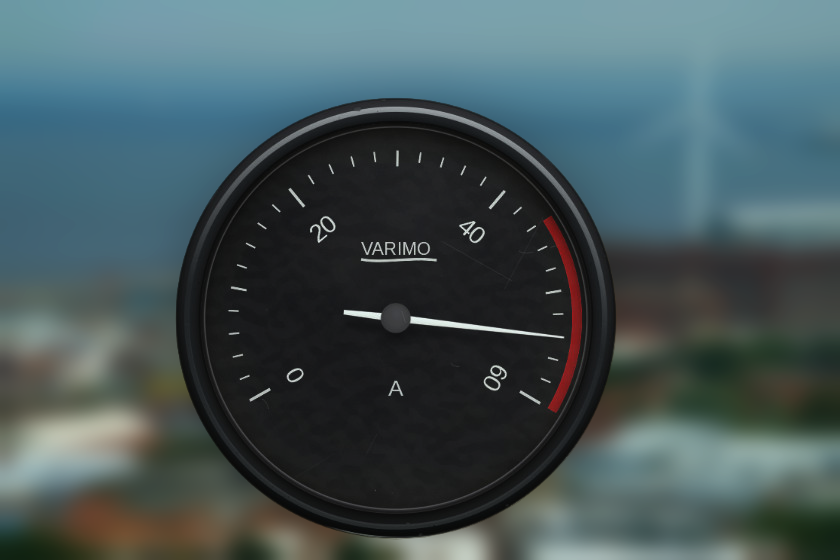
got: 54 A
